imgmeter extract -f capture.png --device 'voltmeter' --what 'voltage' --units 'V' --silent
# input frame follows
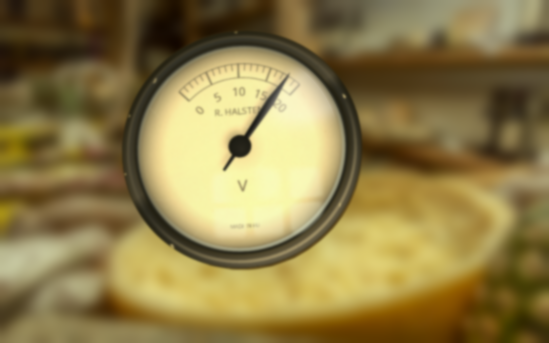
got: 18 V
